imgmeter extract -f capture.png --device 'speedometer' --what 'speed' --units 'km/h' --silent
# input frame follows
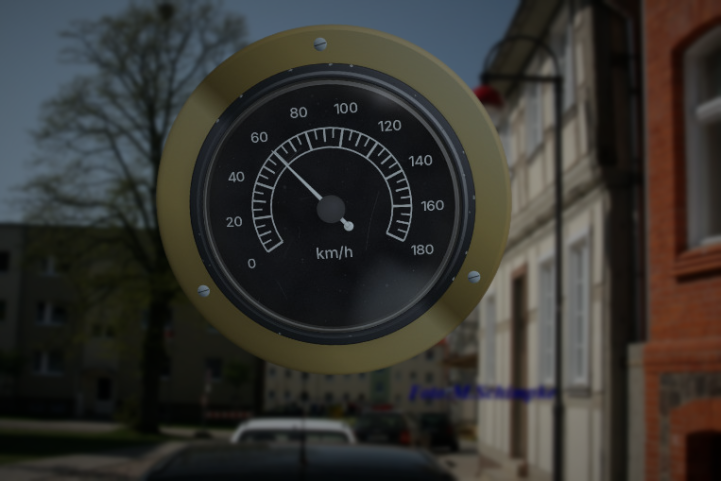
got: 60 km/h
